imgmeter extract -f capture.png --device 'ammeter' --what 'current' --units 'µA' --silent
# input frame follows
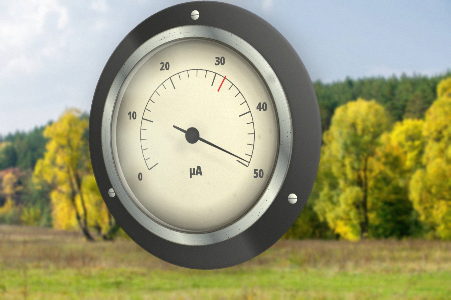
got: 49 µA
